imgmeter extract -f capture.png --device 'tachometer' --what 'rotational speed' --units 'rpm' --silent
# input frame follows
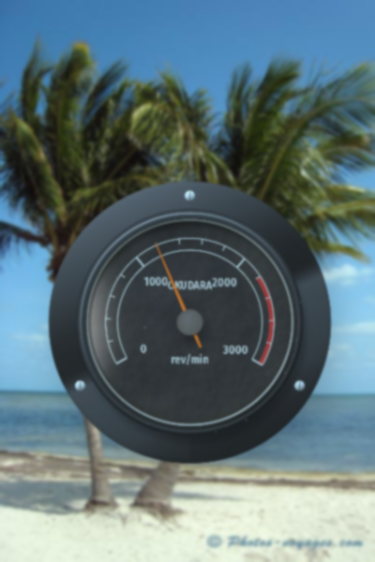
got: 1200 rpm
